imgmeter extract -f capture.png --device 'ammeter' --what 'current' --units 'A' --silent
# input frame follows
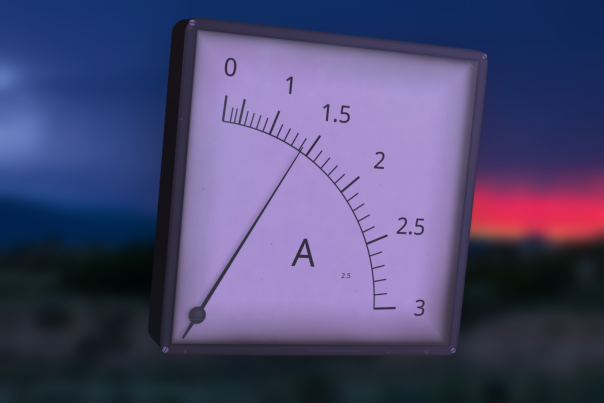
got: 1.4 A
